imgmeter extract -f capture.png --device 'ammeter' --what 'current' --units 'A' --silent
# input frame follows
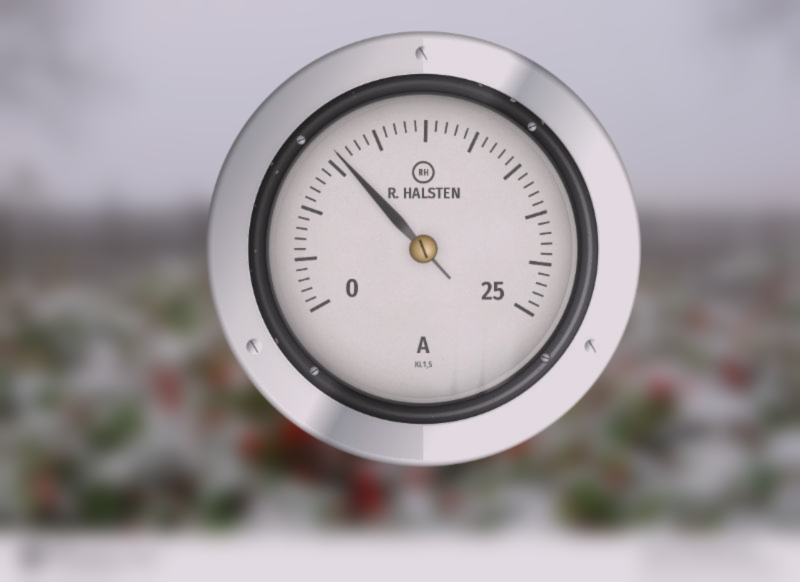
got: 8 A
